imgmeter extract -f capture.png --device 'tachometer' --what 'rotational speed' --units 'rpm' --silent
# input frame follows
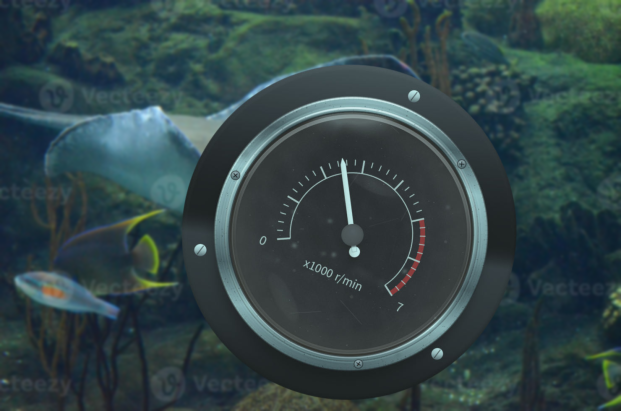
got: 2500 rpm
